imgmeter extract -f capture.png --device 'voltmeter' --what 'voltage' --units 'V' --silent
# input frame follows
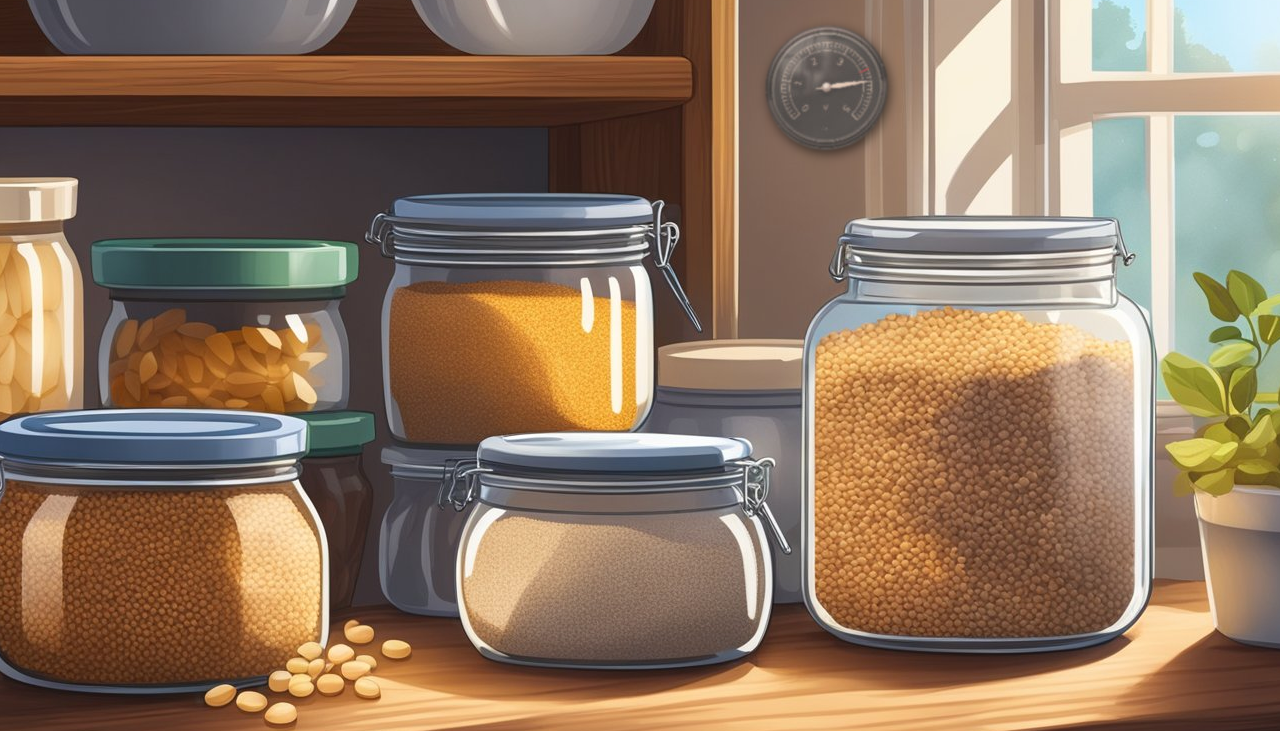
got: 4 V
